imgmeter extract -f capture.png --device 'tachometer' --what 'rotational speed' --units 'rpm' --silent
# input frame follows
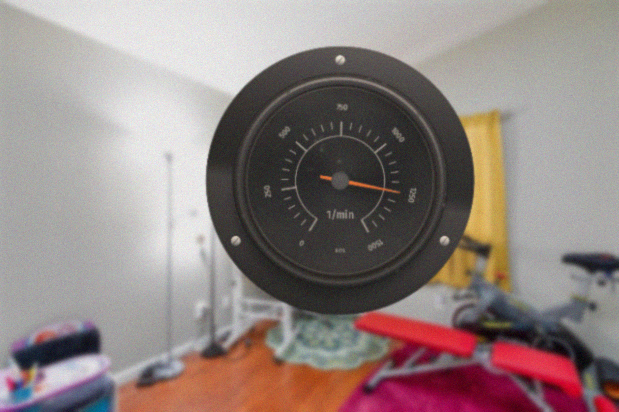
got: 1250 rpm
